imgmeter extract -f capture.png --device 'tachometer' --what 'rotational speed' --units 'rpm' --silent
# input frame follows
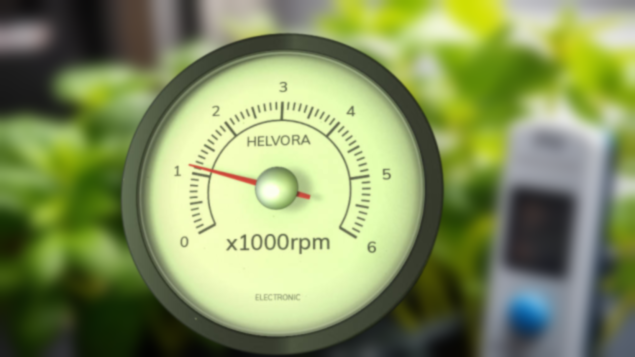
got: 1100 rpm
